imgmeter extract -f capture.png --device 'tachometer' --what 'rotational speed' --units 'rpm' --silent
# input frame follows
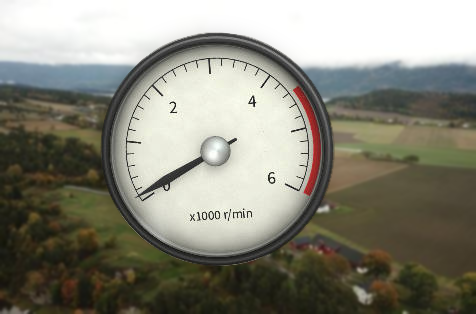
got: 100 rpm
